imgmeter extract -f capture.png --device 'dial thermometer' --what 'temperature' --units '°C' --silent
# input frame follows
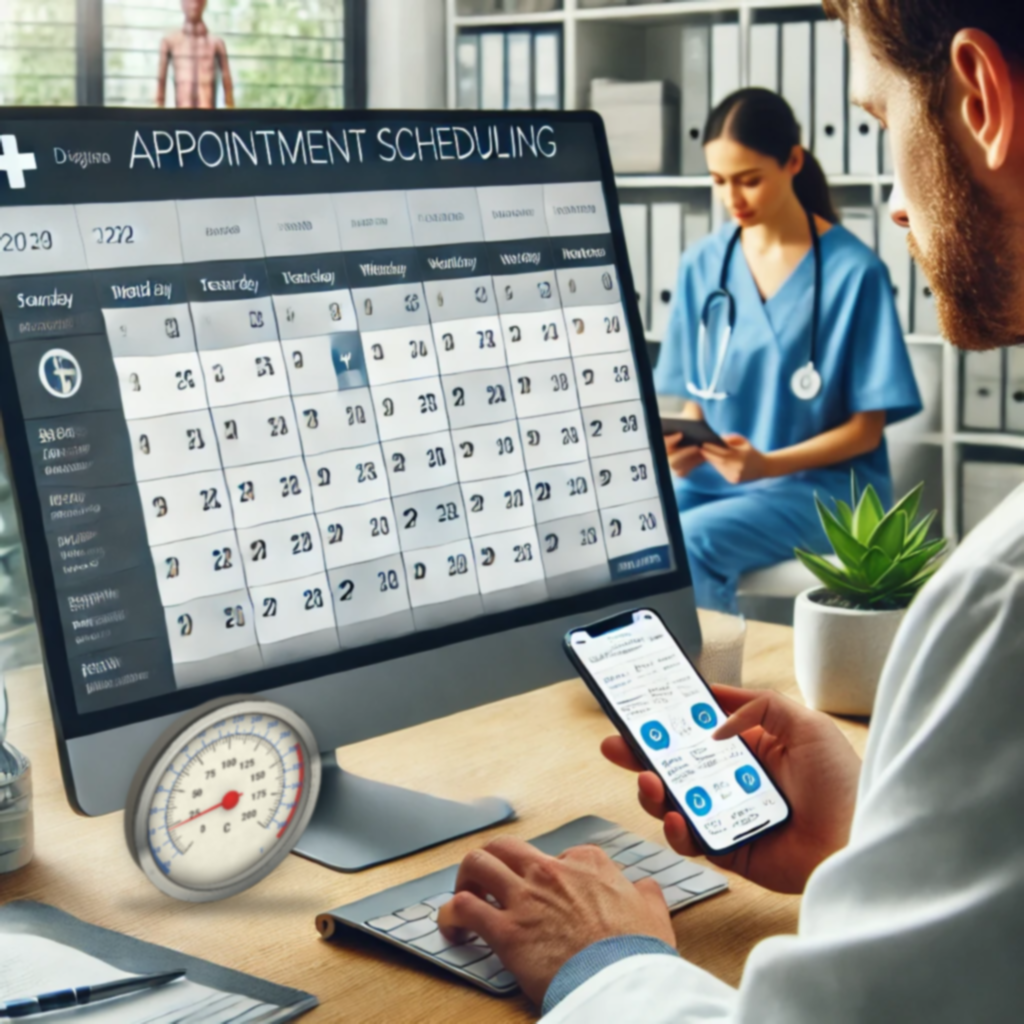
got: 25 °C
